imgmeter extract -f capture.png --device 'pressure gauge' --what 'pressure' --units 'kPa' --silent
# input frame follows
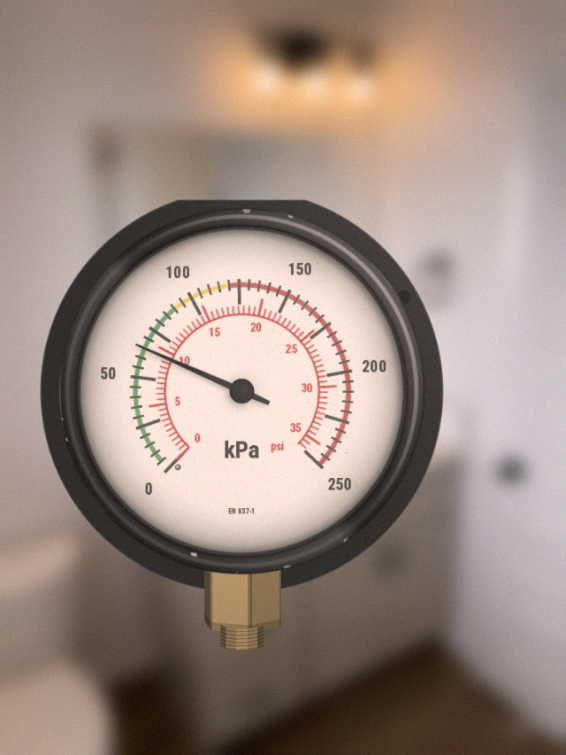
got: 65 kPa
